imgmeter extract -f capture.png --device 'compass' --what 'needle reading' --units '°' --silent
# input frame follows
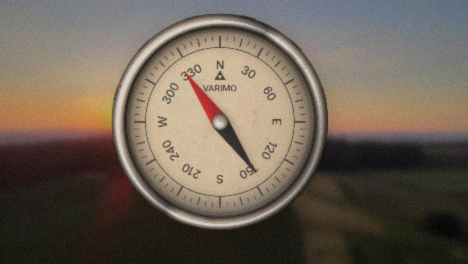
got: 325 °
